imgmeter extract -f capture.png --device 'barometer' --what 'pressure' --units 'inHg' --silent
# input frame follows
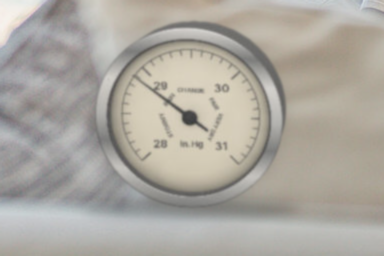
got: 28.9 inHg
